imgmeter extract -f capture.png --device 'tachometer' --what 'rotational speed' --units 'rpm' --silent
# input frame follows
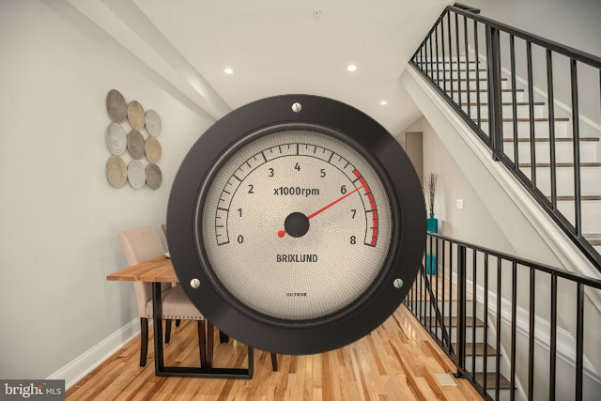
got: 6250 rpm
